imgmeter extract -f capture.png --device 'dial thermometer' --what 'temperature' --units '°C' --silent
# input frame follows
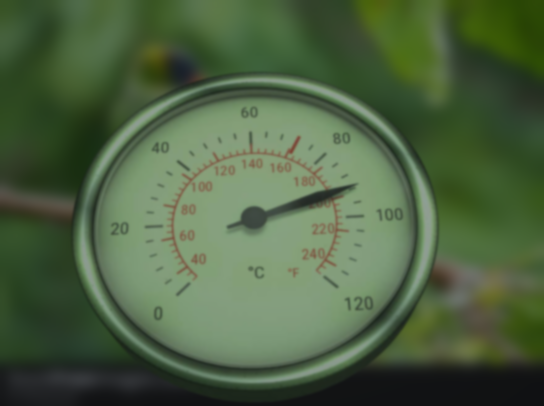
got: 92 °C
